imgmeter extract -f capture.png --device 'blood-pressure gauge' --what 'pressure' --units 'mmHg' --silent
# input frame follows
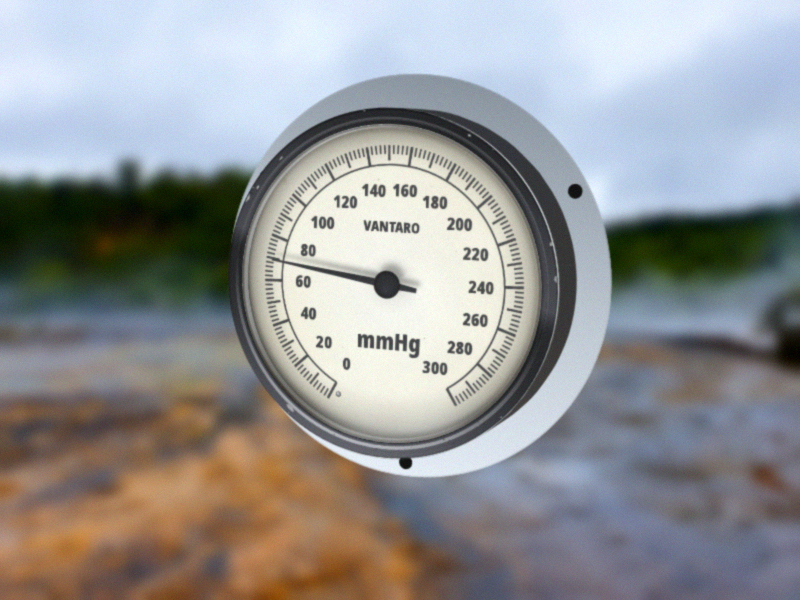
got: 70 mmHg
